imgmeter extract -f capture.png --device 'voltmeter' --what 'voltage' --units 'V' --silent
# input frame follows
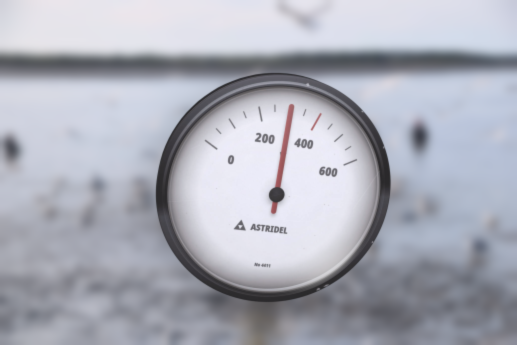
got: 300 V
